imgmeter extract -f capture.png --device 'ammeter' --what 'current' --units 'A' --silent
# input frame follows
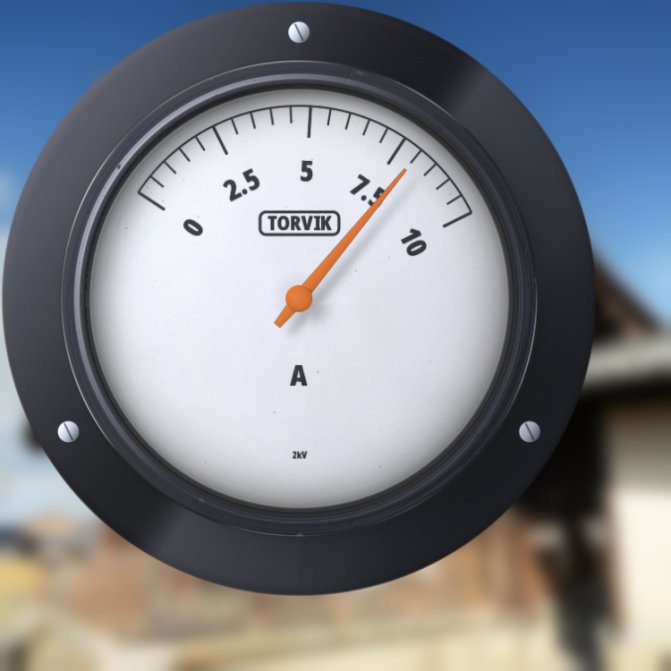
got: 8 A
